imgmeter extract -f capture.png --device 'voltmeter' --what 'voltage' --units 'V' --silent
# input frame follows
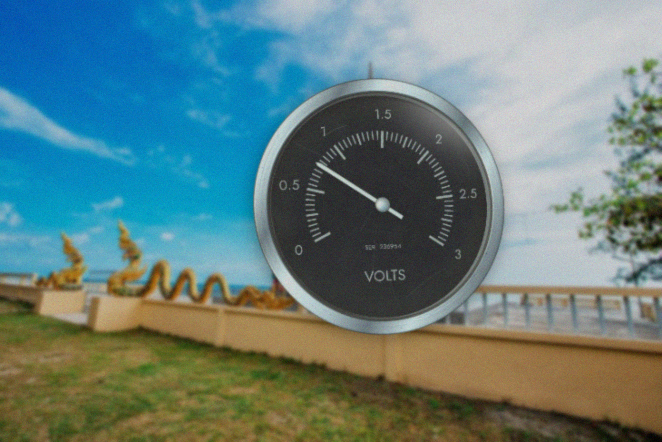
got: 0.75 V
